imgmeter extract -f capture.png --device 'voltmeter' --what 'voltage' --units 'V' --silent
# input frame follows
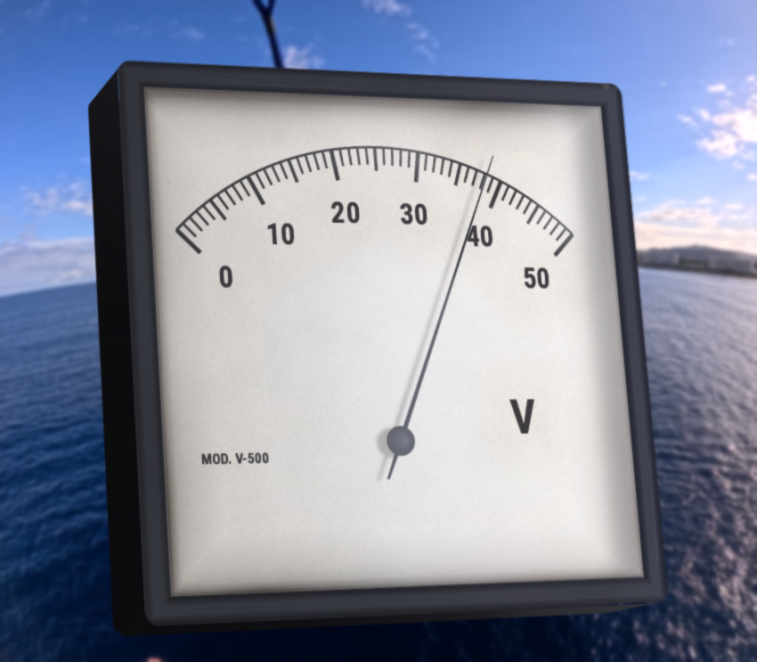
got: 38 V
